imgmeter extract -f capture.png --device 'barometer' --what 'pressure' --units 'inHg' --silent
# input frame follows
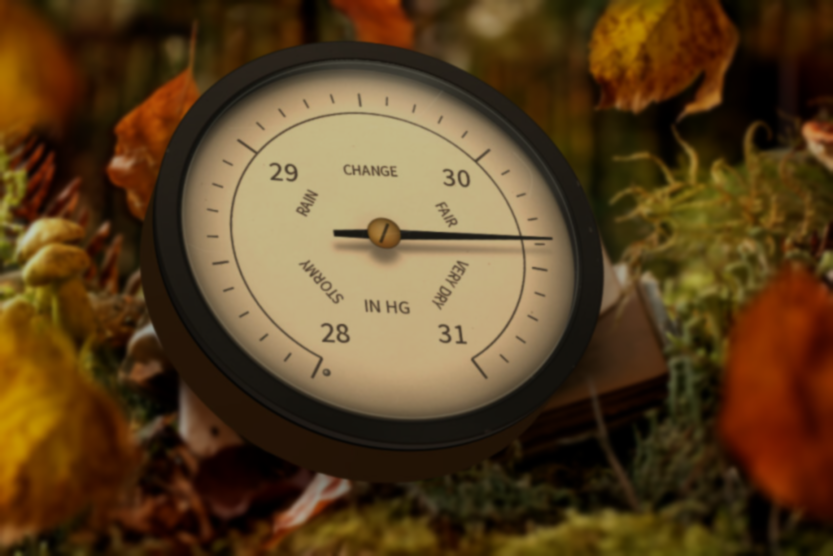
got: 30.4 inHg
